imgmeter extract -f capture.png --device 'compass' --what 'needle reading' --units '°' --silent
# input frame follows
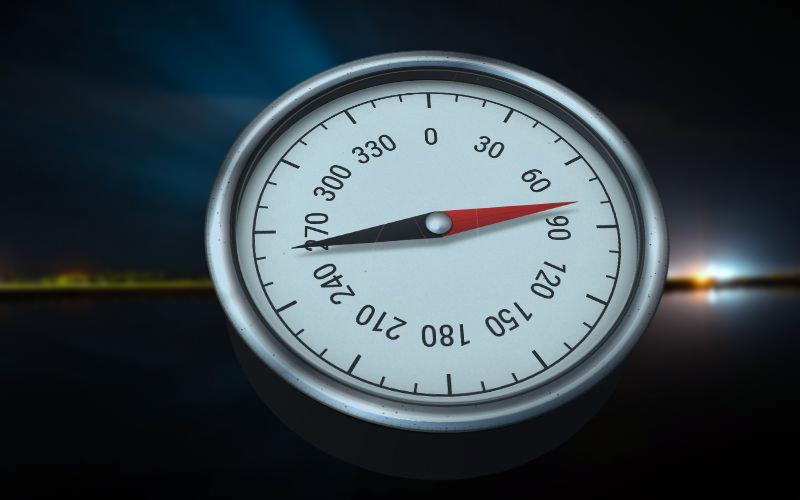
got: 80 °
